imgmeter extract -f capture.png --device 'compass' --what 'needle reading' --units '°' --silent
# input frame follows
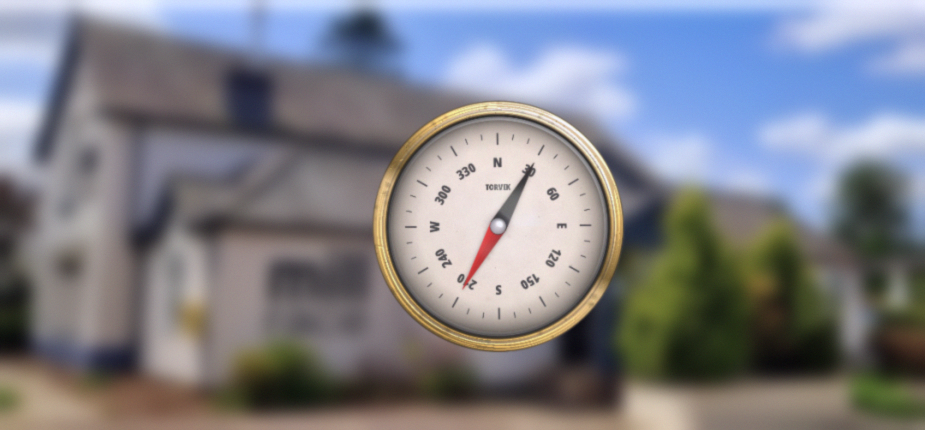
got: 210 °
